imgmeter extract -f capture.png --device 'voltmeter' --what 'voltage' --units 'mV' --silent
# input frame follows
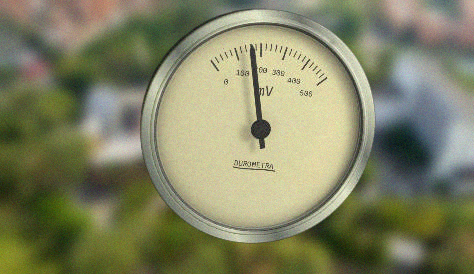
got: 160 mV
